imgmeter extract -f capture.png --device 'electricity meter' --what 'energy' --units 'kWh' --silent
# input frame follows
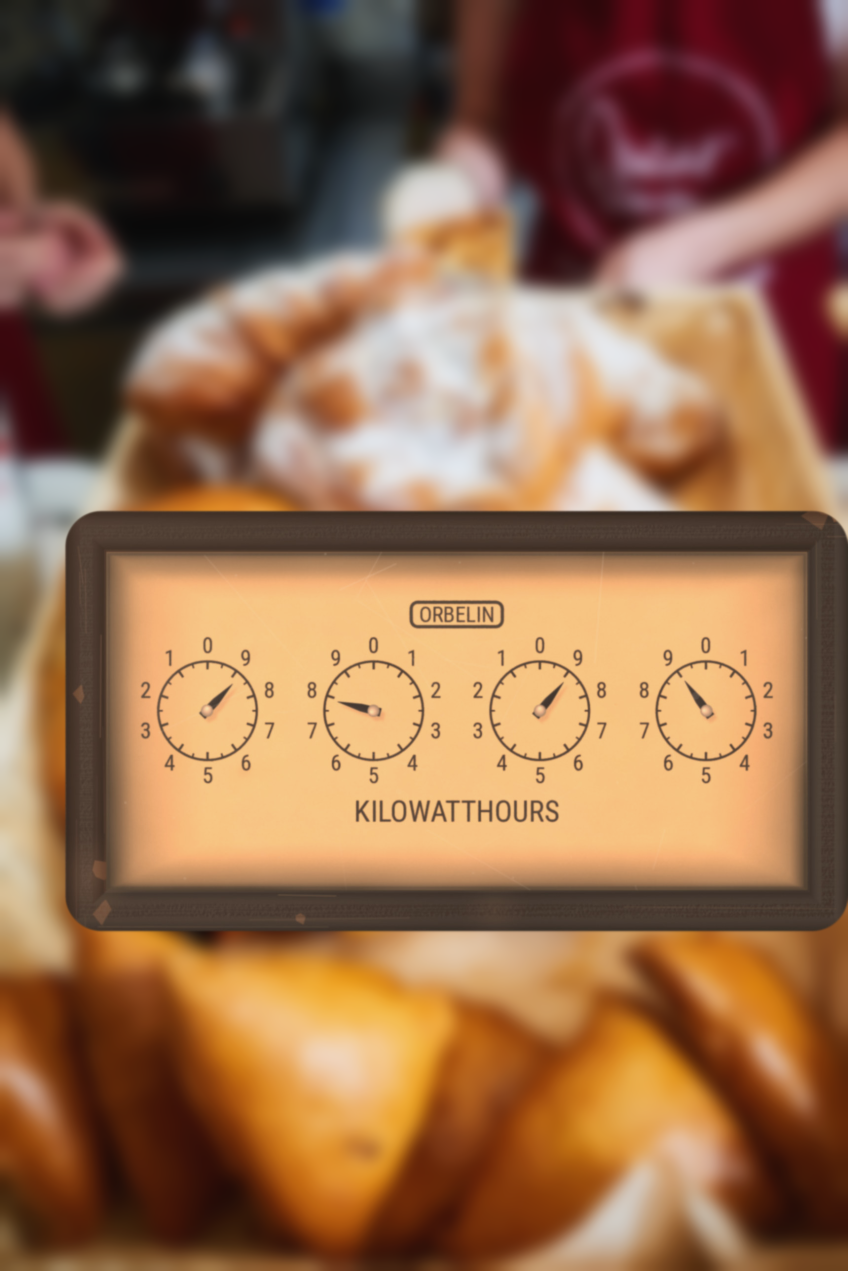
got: 8789 kWh
